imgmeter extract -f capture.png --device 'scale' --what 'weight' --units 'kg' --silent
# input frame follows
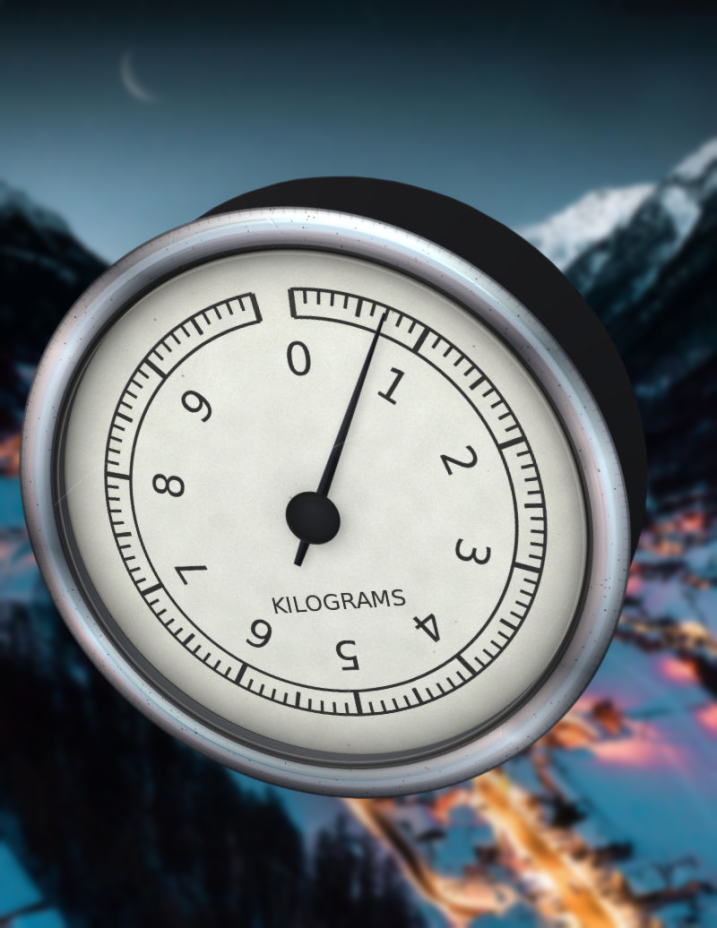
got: 0.7 kg
